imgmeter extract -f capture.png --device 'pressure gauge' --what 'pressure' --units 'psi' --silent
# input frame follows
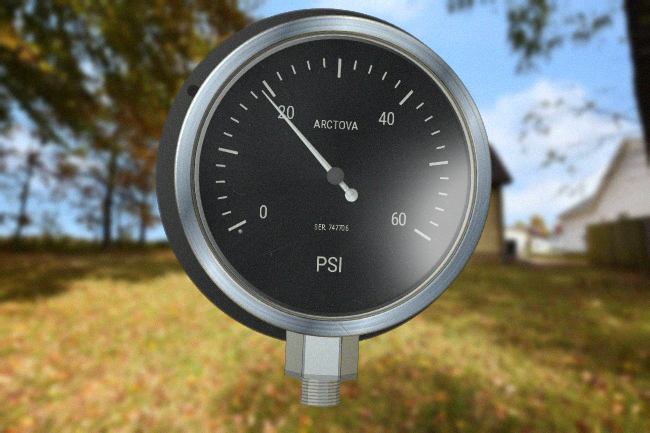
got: 19 psi
